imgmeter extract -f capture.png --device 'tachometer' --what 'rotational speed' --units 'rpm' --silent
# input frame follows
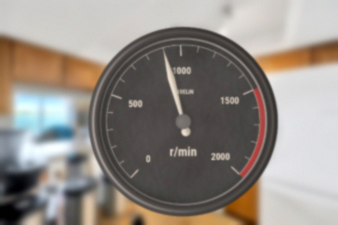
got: 900 rpm
